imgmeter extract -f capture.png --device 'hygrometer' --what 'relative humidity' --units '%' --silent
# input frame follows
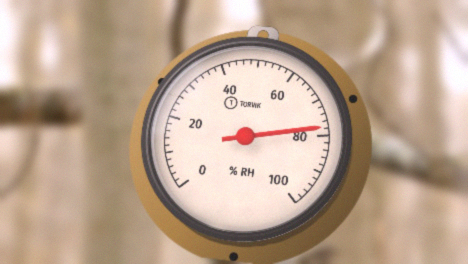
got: 78 %
